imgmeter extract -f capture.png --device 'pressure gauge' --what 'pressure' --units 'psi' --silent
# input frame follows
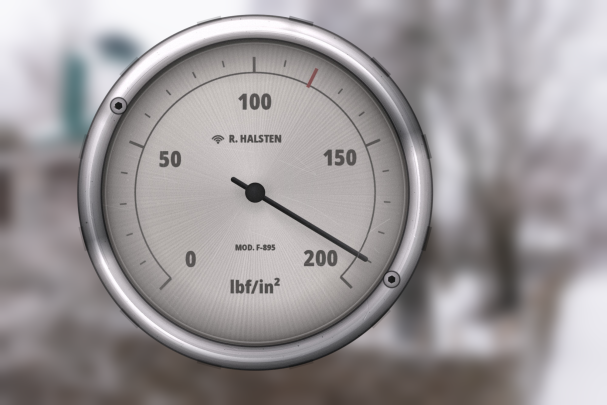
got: 190 psi
